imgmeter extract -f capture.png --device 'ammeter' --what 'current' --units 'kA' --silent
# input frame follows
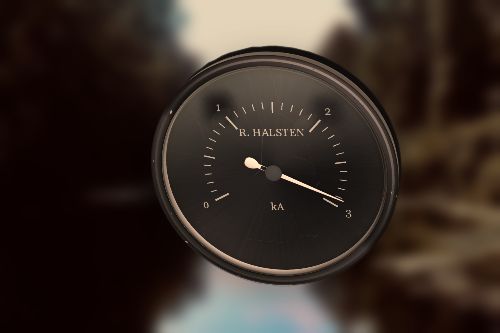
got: 2.9 kA
